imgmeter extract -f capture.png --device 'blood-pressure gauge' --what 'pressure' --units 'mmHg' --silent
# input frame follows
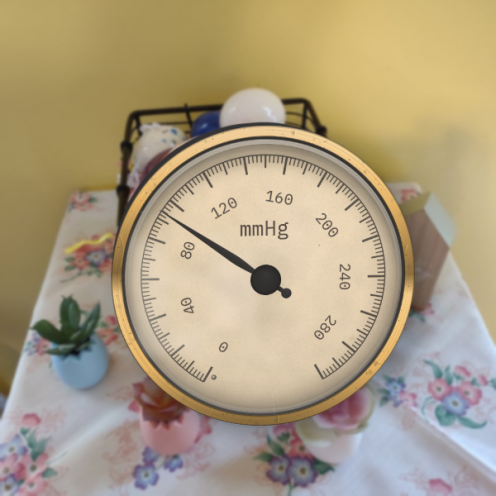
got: 94 mmHg
